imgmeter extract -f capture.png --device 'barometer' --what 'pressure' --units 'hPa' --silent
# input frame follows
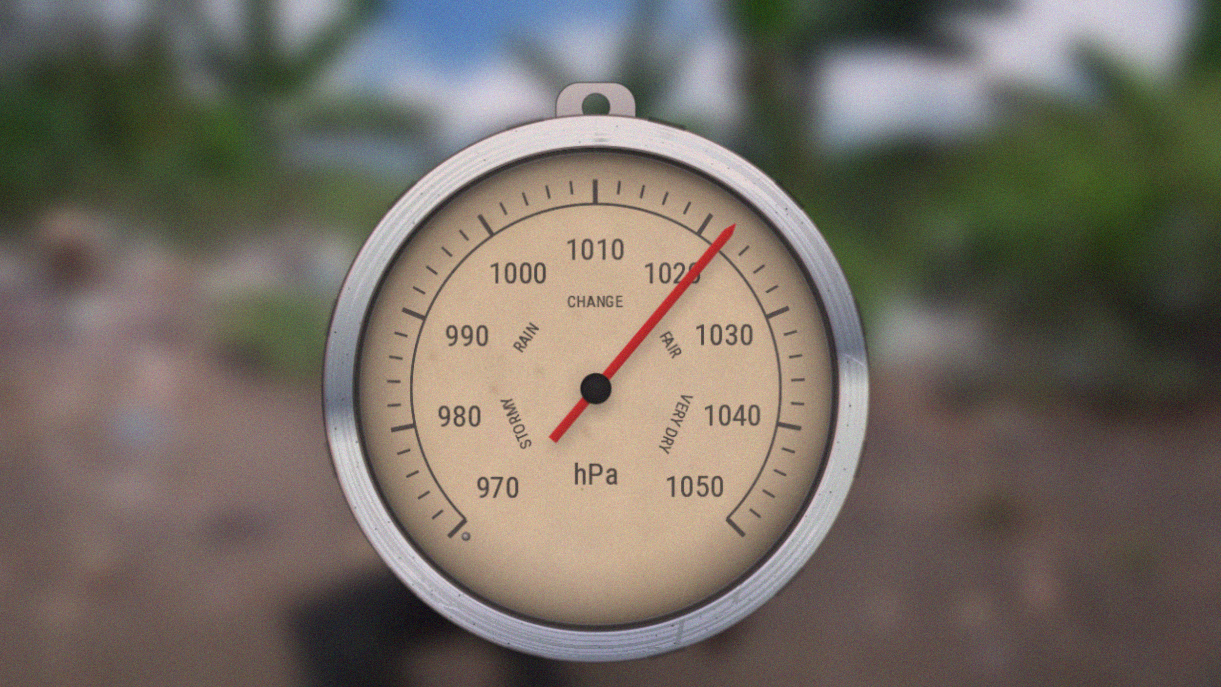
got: 1022 hPa
